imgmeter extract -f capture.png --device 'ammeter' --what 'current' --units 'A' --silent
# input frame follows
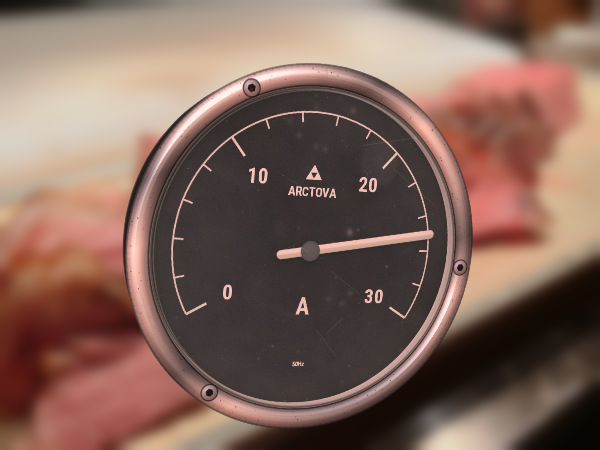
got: 25 A
